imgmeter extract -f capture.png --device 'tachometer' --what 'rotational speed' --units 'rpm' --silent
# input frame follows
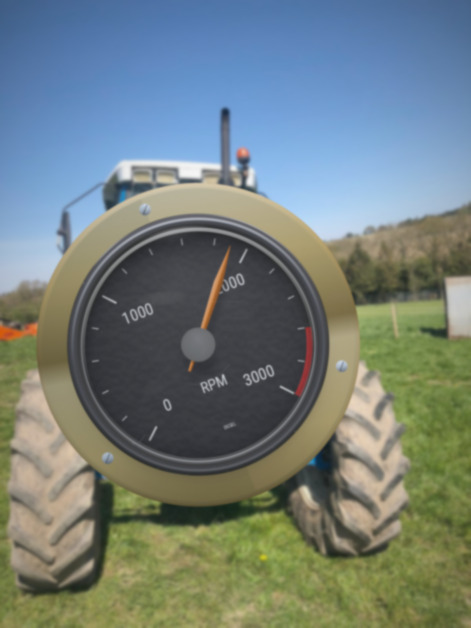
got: 1900 rpm
